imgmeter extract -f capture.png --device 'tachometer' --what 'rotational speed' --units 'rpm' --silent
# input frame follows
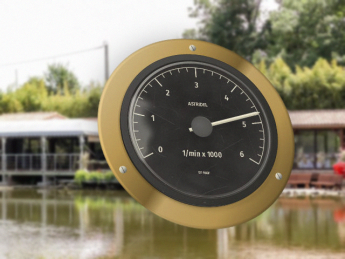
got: 4800 rpm
